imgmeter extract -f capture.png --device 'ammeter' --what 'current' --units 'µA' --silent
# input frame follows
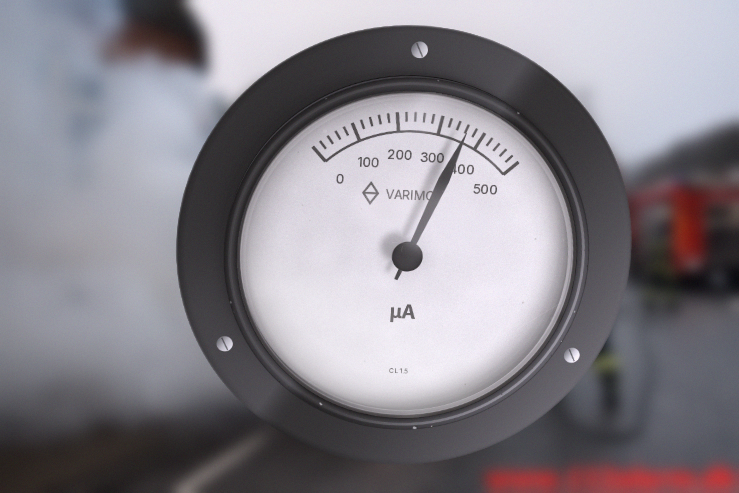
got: 360 µA
